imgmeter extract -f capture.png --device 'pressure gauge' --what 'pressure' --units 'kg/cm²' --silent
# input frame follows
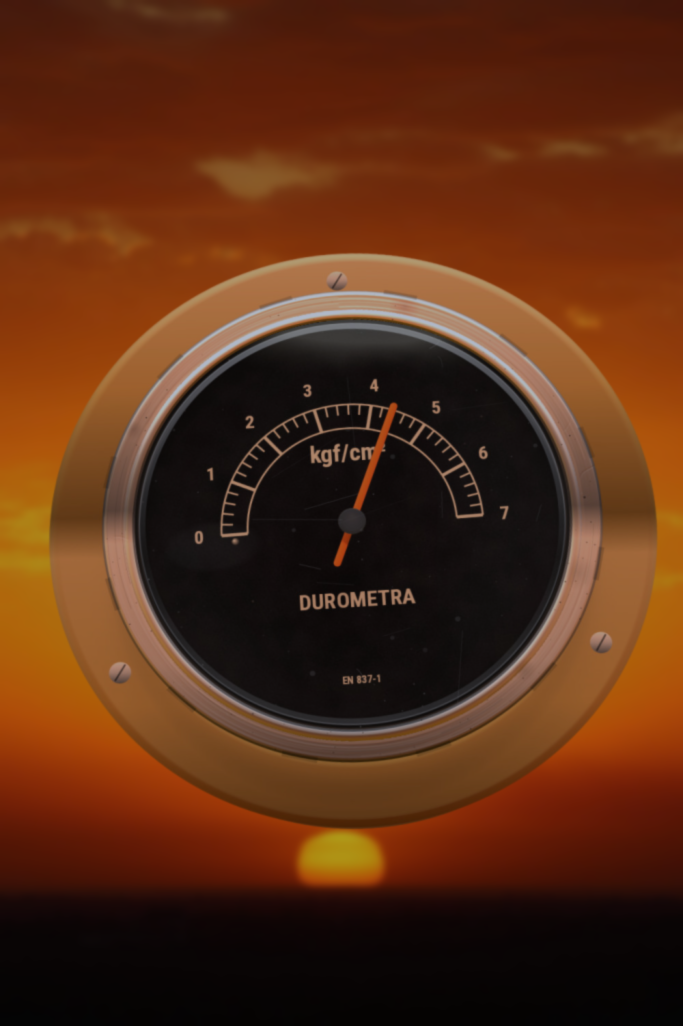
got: 4.4 kg/cm²
